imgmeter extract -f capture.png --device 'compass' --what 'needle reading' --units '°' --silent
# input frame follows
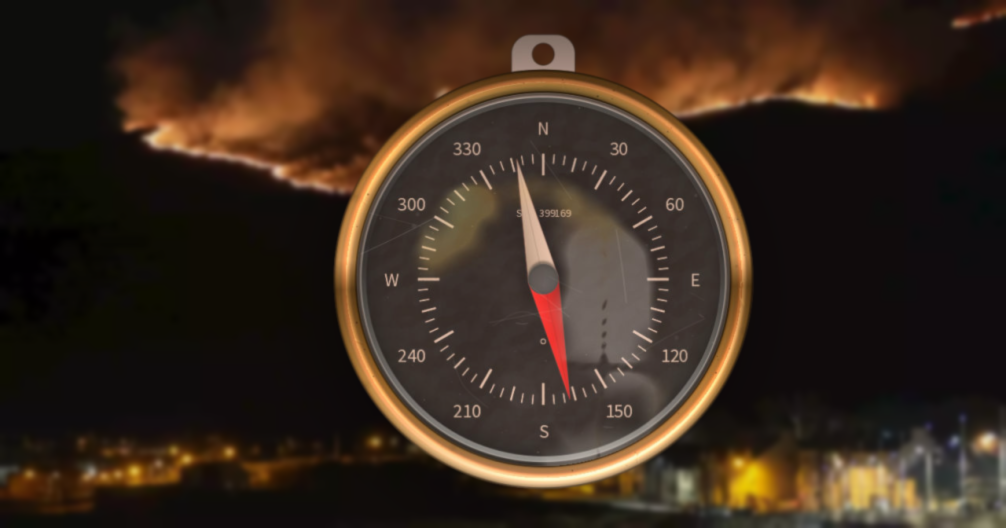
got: 167.5 °
